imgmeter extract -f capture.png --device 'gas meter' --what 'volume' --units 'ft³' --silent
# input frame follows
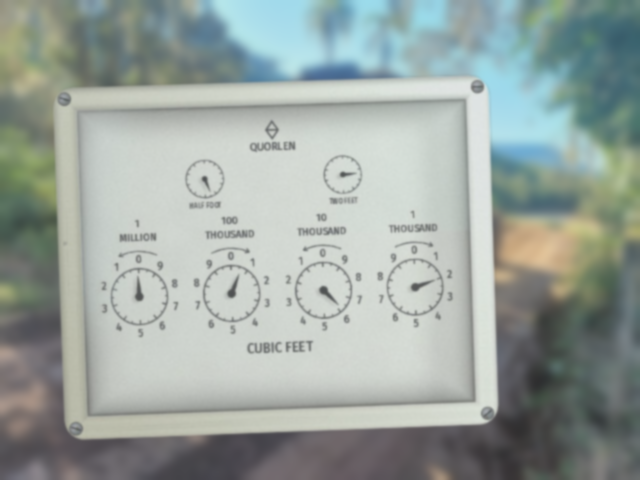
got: 6200 ft³
